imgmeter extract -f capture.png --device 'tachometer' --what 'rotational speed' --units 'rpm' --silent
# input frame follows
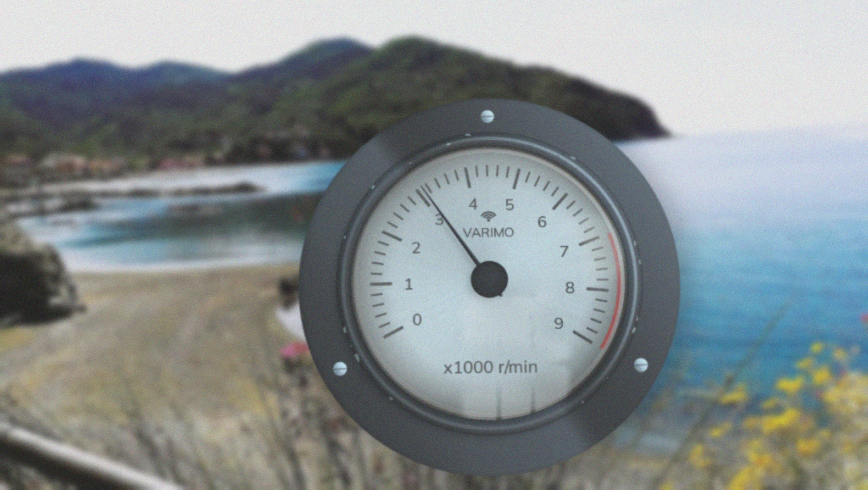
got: 3100 rpm
